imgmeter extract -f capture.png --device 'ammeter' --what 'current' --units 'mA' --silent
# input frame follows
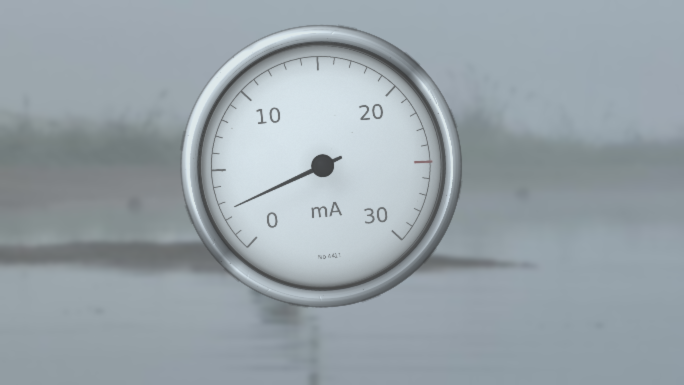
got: 2.5 mA
